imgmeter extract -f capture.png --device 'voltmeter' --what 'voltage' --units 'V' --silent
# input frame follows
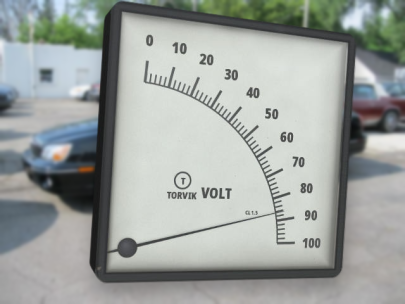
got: 86 V
